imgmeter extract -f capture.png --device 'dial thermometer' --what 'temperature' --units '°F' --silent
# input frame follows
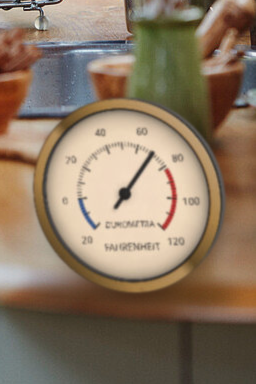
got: 70 °F
